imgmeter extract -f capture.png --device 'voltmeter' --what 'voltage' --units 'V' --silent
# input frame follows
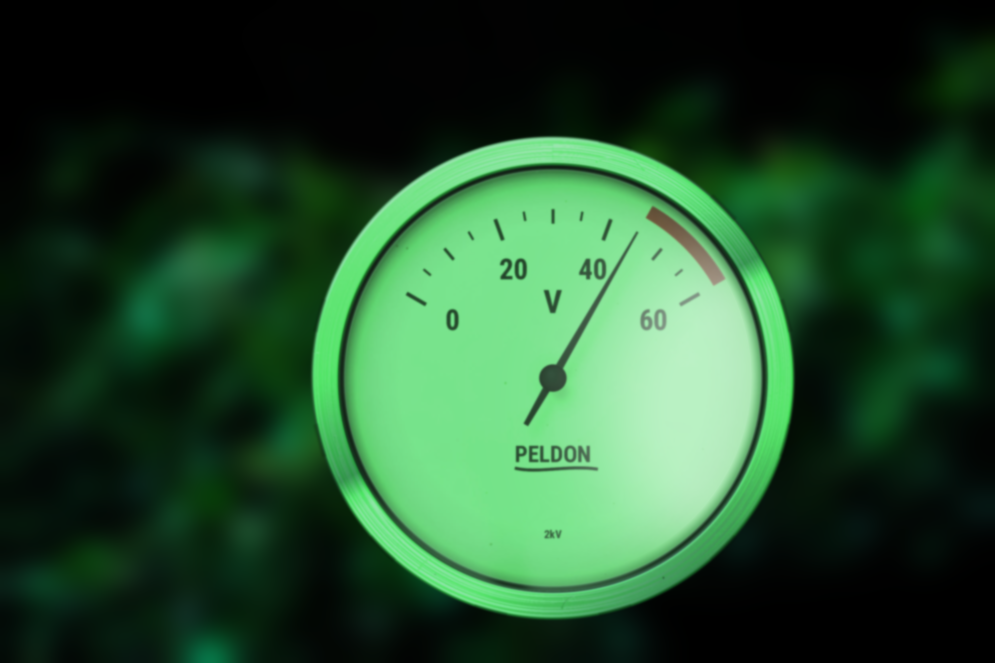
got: 45 V
